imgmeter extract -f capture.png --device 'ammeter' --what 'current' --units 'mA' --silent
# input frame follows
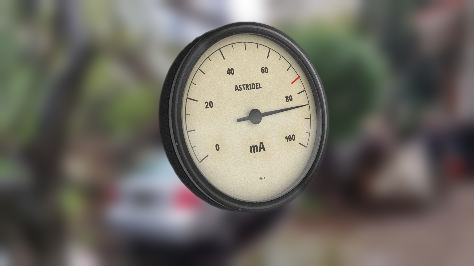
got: 85 mA
